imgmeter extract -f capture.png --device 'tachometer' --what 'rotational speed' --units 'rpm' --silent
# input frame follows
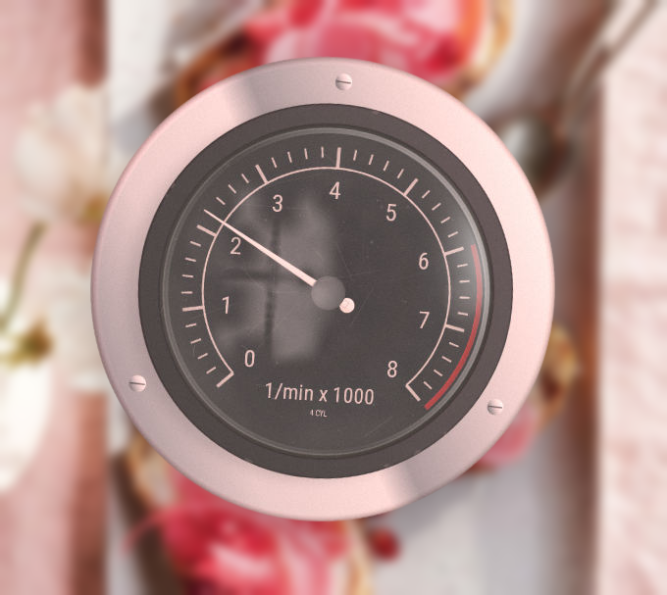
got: 2200 rpm
